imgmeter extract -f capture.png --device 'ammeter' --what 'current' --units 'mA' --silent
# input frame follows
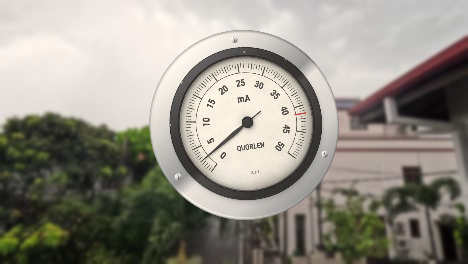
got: 2.5 mA
